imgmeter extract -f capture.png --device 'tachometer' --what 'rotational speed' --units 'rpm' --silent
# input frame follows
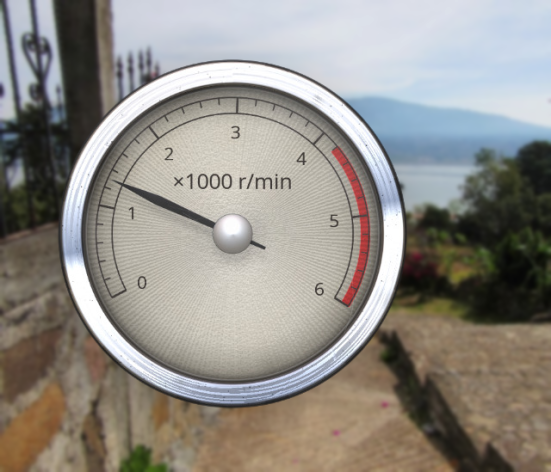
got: 1300 rpm
